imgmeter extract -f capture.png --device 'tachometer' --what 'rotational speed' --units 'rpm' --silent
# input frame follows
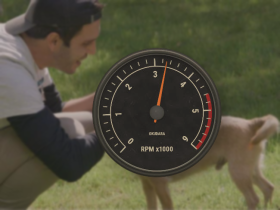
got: 3300 rpm
